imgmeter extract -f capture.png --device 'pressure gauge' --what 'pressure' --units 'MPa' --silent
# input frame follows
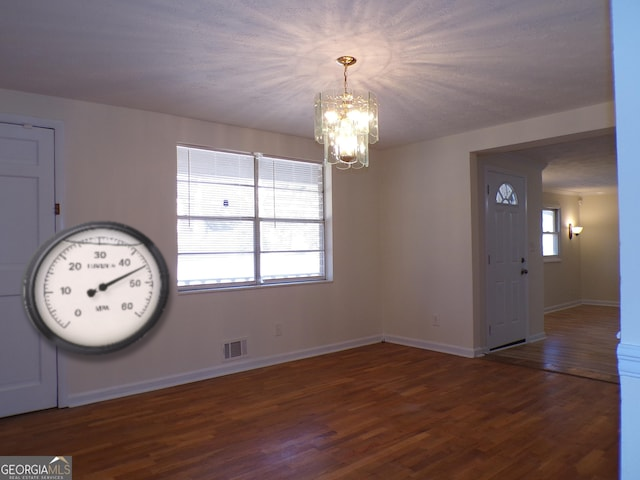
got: 45 MPa
